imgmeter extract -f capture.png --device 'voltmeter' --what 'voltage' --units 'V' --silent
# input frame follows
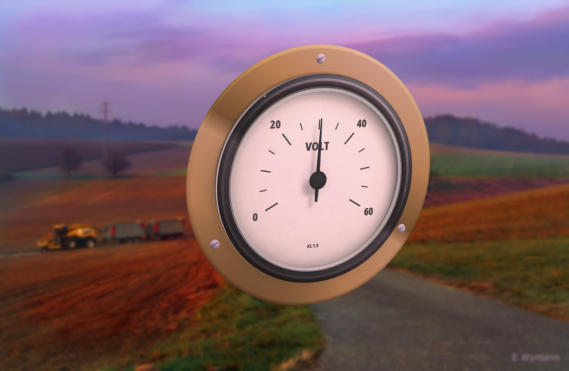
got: 30 V
